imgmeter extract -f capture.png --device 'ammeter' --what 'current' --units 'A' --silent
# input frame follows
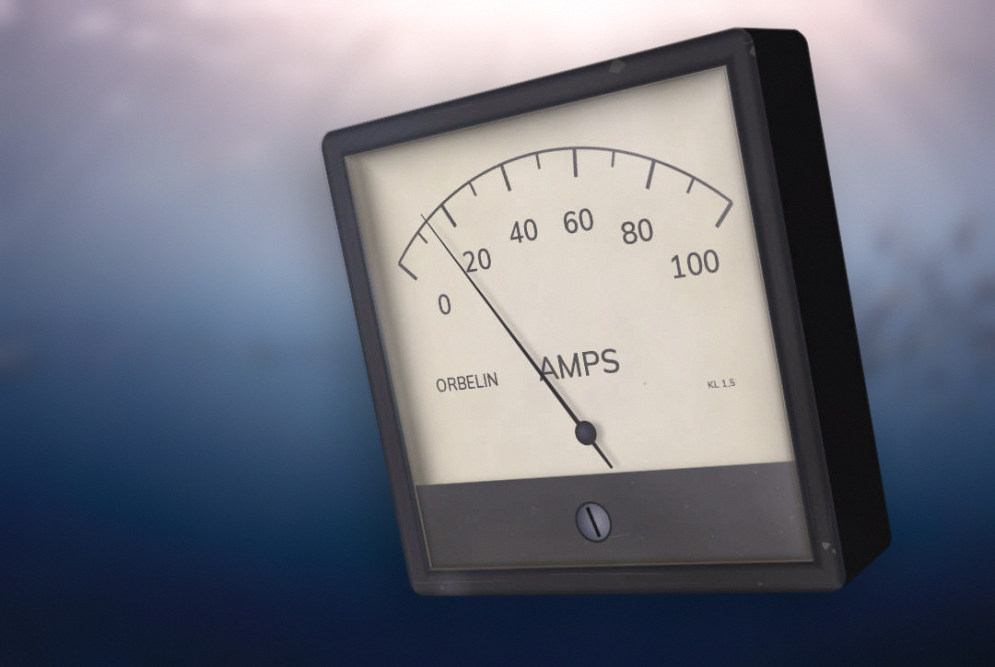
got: 15 A
